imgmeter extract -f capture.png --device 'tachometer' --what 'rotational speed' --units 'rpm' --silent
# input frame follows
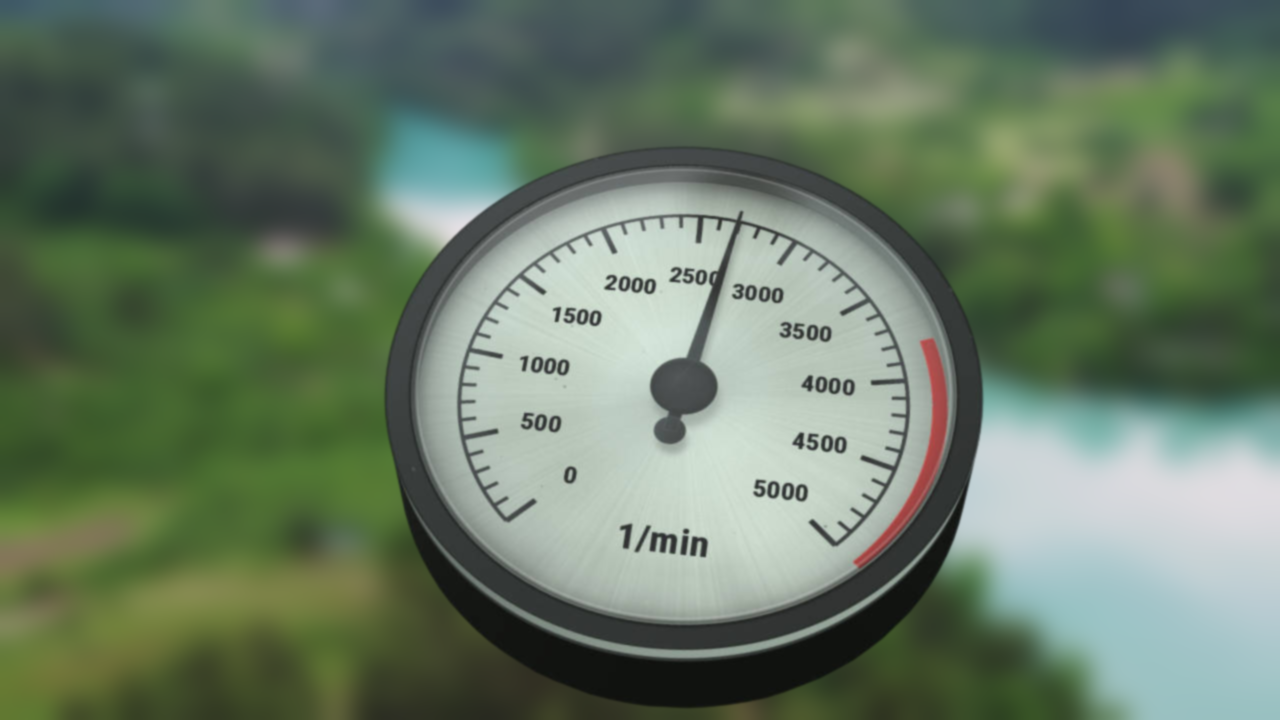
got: 2700 rpm
